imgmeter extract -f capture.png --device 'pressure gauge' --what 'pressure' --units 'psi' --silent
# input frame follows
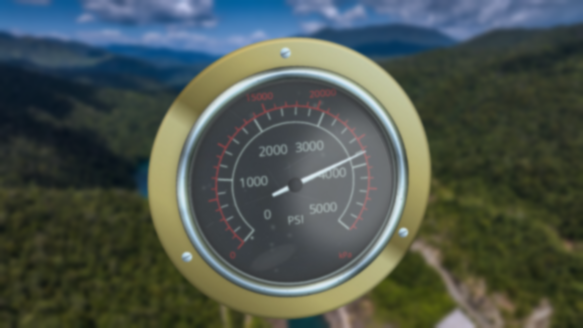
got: 3800 psi
